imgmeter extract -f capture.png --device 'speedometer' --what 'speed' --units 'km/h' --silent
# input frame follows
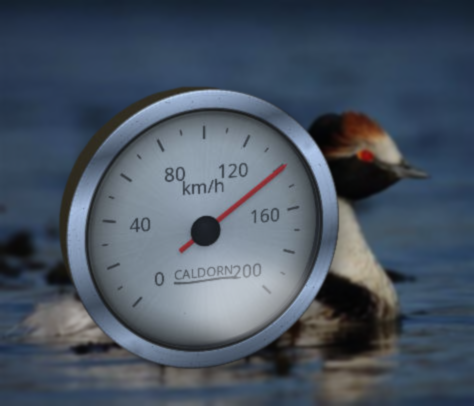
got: 140 km/h
